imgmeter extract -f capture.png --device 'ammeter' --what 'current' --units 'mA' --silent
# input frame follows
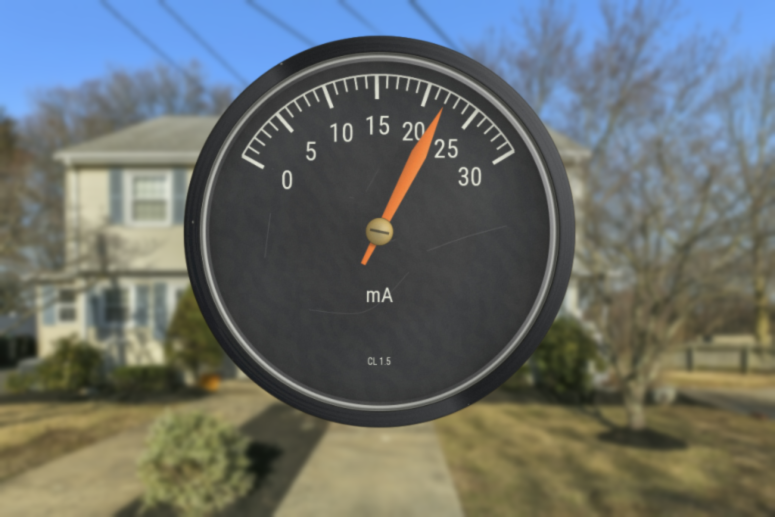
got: 22 mA
